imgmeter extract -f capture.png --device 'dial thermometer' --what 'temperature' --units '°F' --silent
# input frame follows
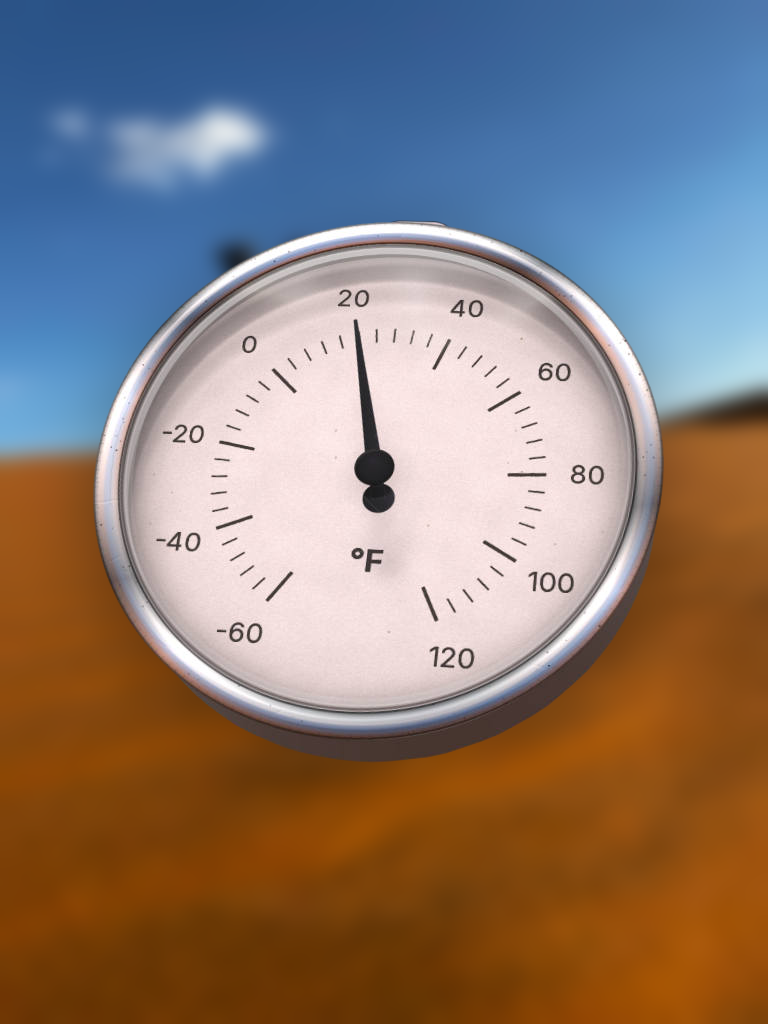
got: 20 °F
